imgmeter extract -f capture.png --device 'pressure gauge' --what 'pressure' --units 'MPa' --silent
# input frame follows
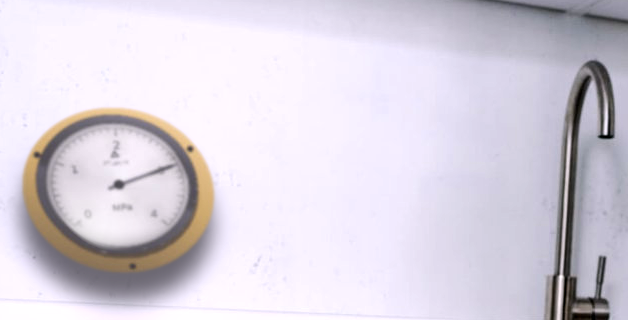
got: 3 MPa
